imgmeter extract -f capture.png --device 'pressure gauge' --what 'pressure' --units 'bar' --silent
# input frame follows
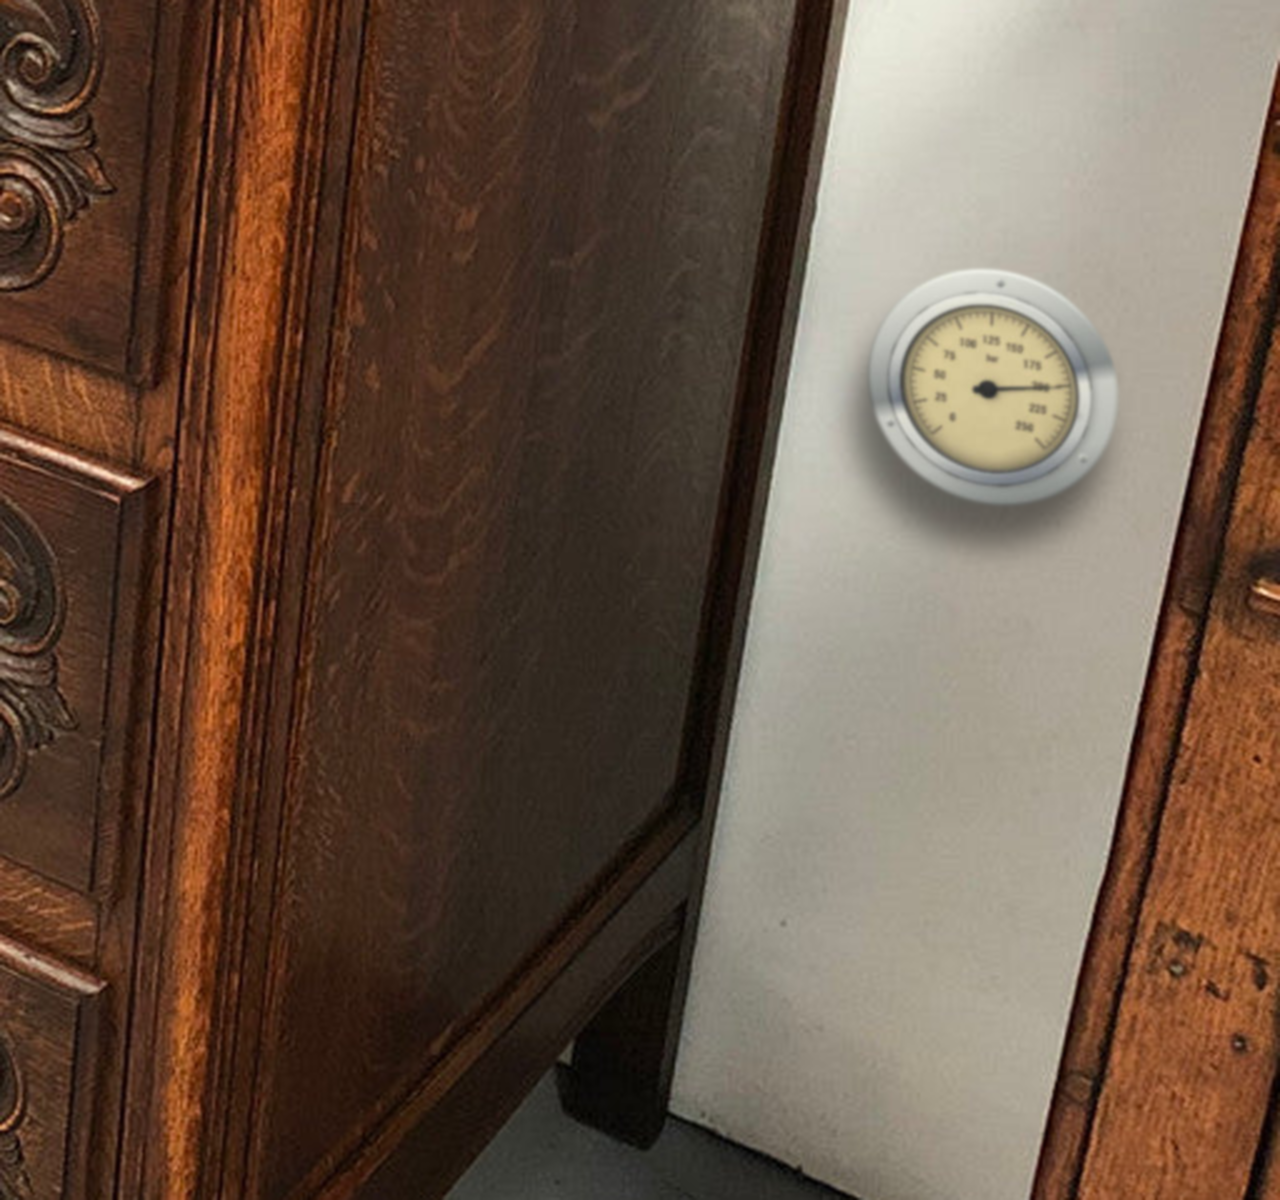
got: 200 bar
